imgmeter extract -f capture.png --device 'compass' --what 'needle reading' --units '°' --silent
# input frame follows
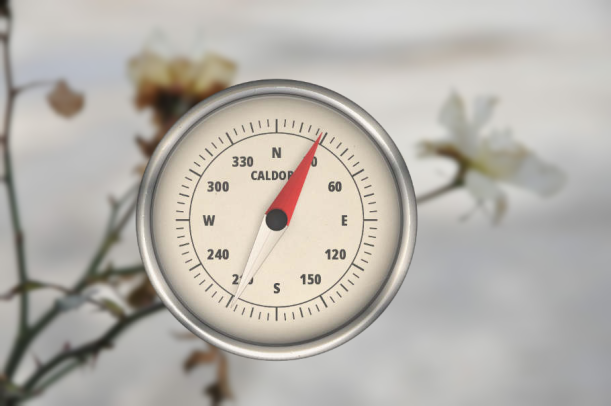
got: 27.5 °
